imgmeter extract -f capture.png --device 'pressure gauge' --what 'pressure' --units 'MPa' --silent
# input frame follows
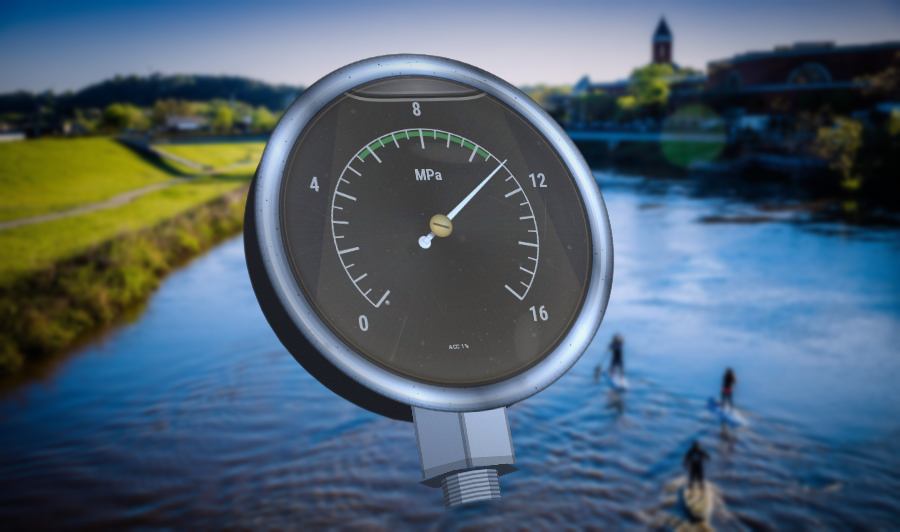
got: 11 MPa
